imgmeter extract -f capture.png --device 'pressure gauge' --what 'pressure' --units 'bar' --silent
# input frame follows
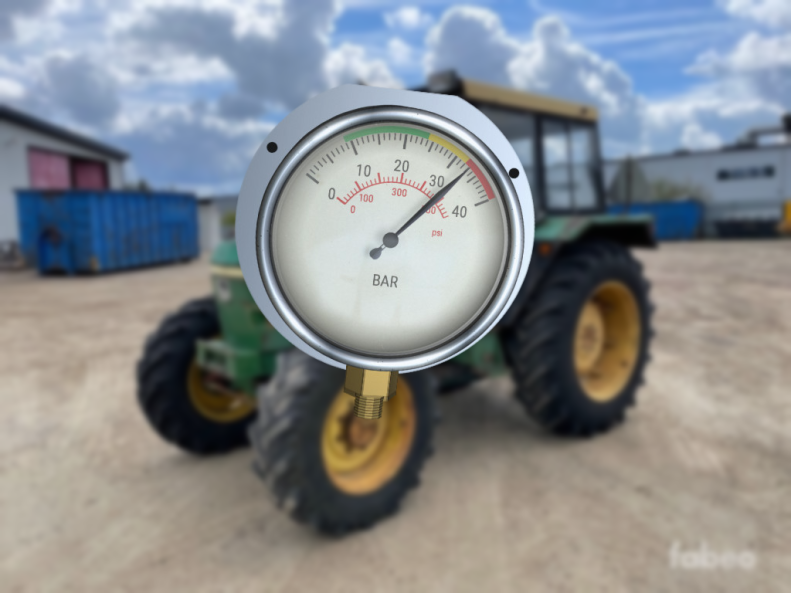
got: 33 bar
